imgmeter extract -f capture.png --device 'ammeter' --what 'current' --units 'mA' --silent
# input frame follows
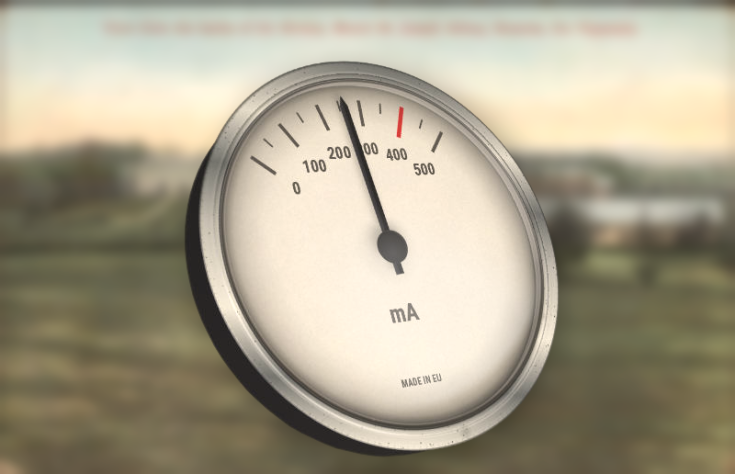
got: 250 mA
